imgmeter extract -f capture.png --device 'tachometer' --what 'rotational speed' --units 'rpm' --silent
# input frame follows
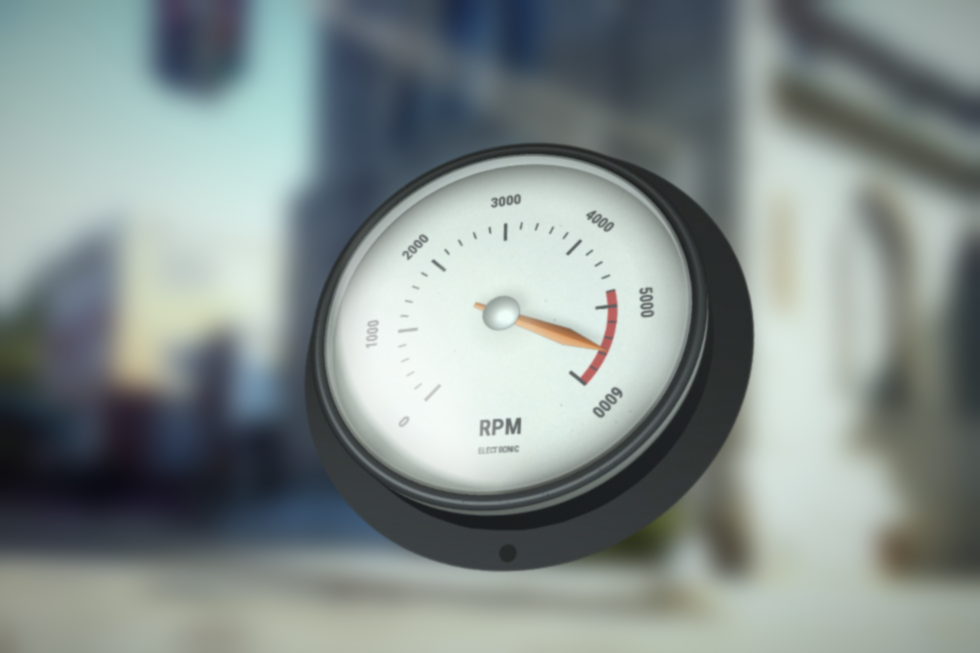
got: 5600 rpm
